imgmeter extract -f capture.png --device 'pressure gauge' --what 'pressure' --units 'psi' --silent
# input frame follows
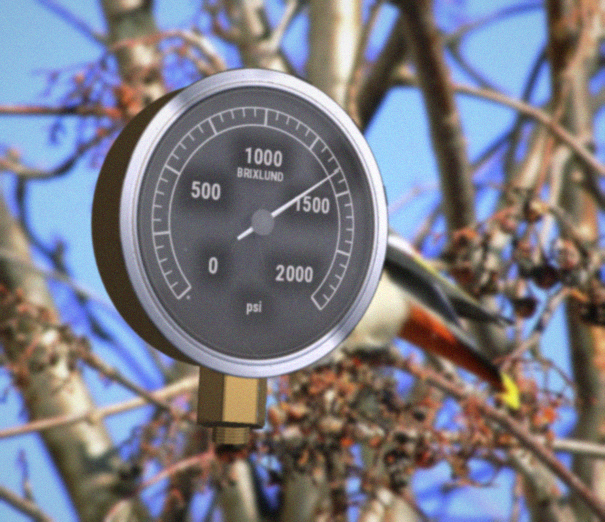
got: 1400 psi
